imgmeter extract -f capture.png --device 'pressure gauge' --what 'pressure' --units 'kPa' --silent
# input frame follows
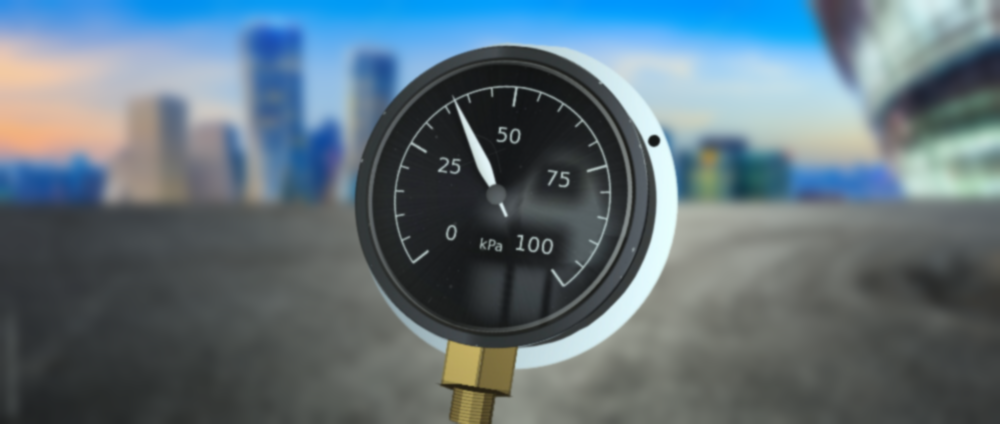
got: 37.5 kPa
